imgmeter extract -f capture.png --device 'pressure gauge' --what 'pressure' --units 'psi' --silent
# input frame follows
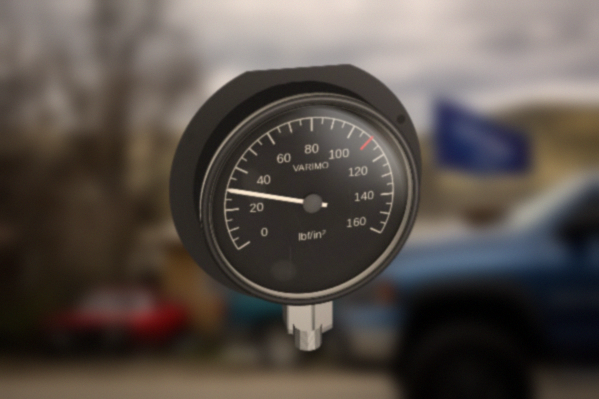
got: 30 psi
